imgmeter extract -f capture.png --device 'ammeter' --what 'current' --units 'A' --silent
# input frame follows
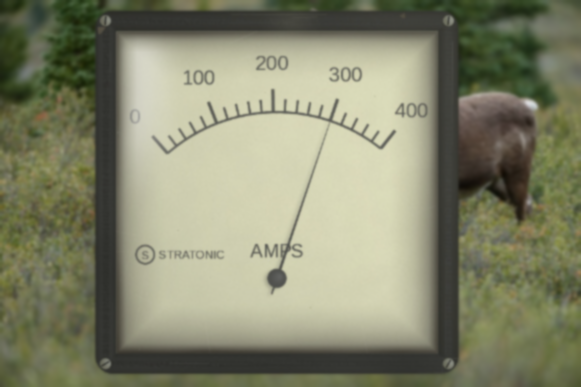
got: 300 A
